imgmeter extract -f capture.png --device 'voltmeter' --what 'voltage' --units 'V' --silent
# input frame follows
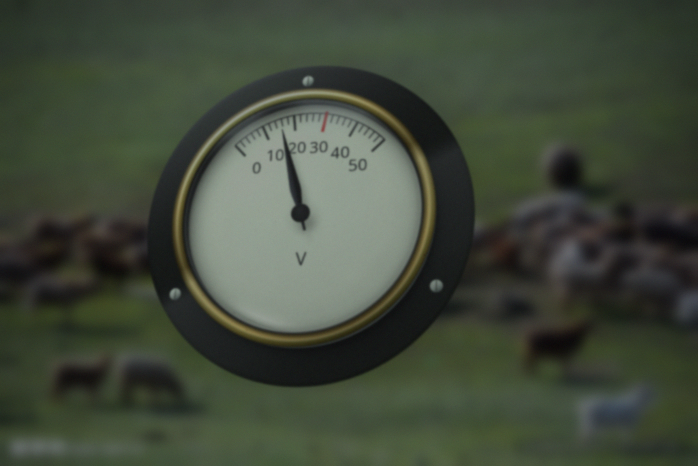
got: 16 V
